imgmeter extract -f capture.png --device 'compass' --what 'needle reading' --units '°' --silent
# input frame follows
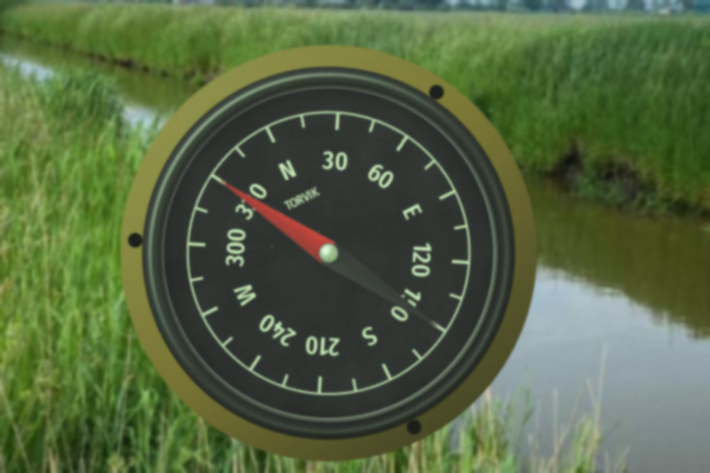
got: 330 °
